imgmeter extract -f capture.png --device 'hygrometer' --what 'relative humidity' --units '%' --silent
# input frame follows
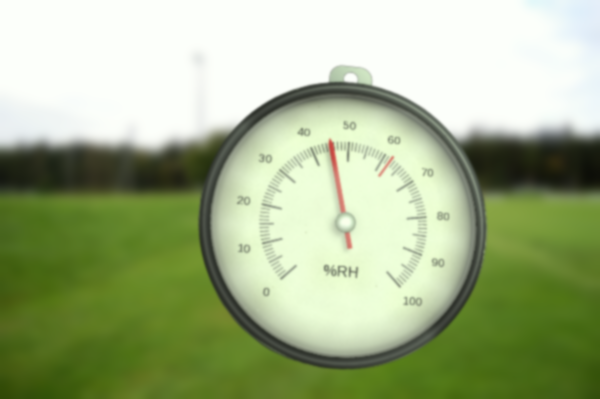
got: 45 %
